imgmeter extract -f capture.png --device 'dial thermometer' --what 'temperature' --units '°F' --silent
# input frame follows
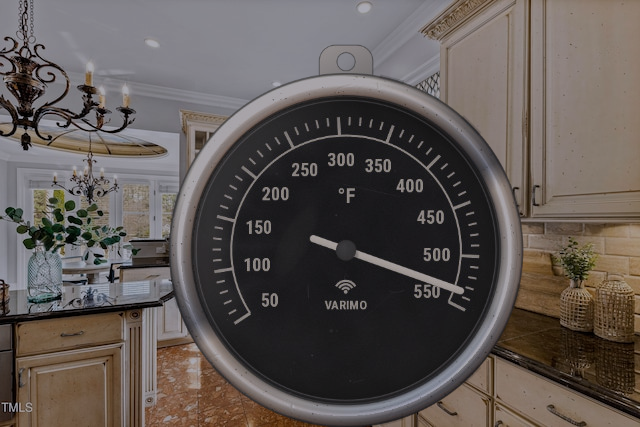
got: 535 °F
